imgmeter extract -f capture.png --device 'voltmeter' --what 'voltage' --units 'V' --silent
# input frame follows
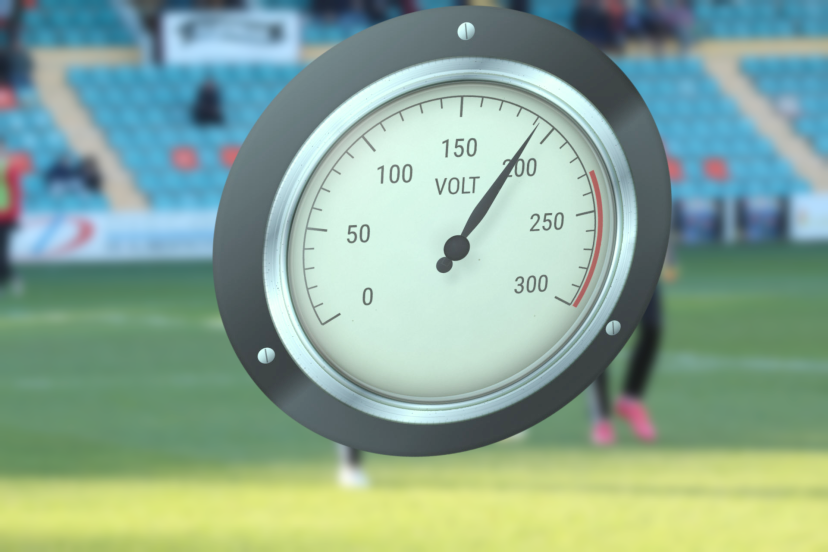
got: 190 V
